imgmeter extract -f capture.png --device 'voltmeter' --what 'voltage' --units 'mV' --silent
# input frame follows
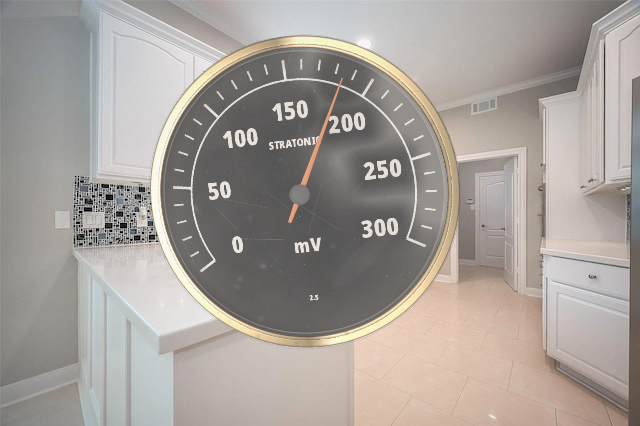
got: 185 mV
